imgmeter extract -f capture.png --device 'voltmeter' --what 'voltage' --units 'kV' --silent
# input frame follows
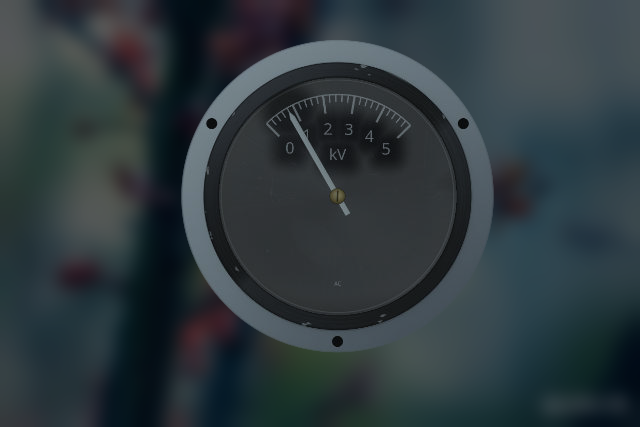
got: 0.8 kV
